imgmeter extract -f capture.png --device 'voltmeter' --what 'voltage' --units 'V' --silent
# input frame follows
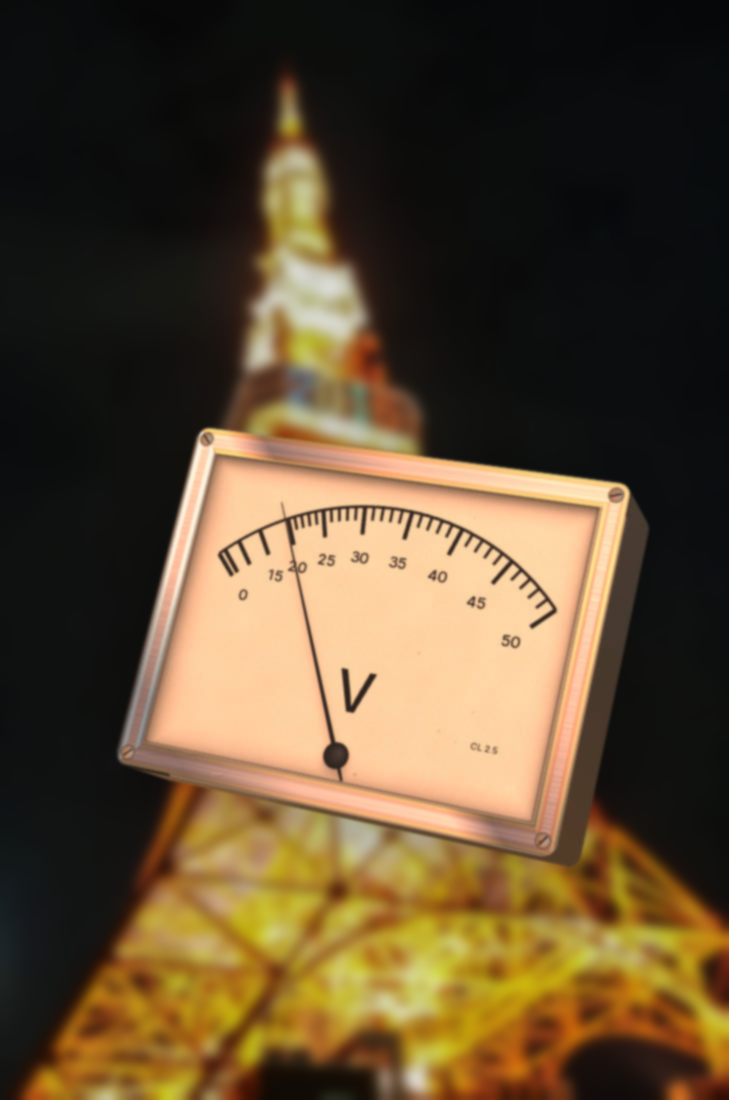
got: 20 V
